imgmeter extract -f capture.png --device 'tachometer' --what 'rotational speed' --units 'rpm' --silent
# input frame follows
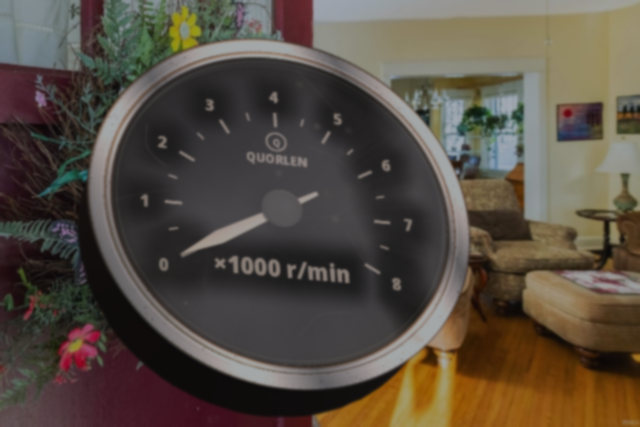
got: 0 rpm
